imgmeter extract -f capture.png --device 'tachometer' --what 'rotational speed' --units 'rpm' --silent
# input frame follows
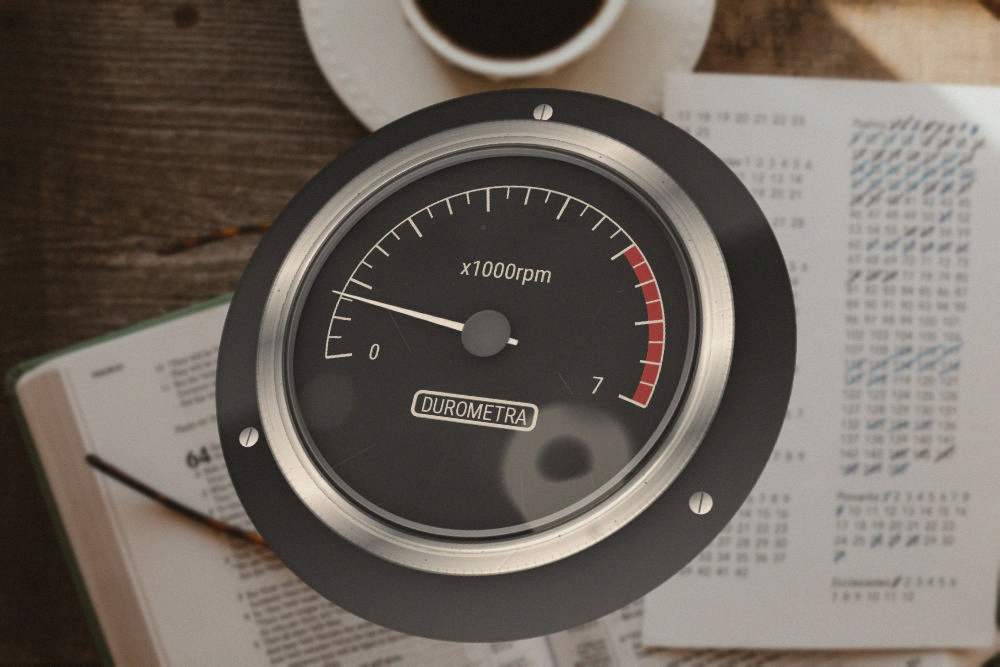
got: 750 rpm
